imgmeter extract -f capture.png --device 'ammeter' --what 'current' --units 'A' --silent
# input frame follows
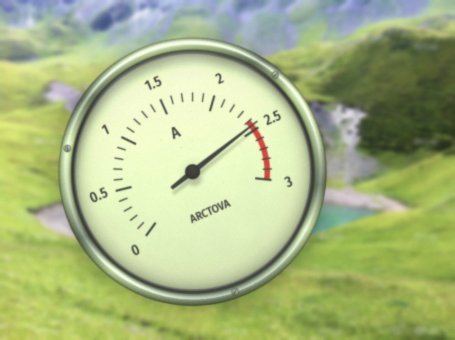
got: 2.45 A
